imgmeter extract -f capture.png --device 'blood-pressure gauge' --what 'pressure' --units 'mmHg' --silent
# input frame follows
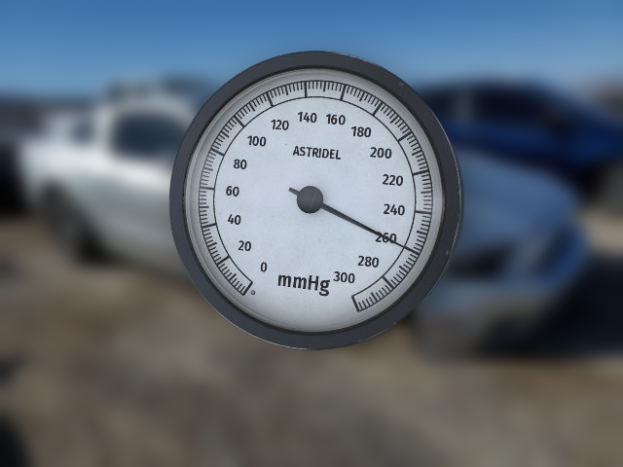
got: 260 mmHg
